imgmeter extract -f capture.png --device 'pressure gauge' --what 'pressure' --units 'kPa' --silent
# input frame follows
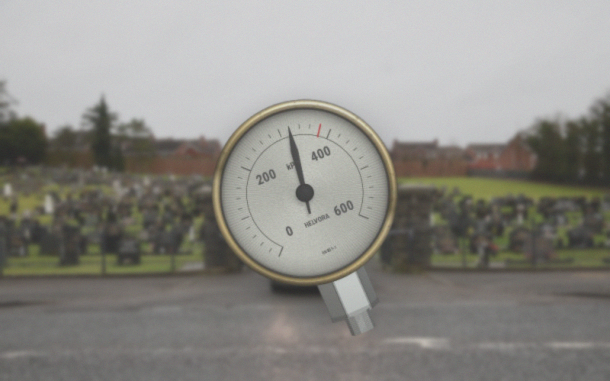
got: 320 kPa
